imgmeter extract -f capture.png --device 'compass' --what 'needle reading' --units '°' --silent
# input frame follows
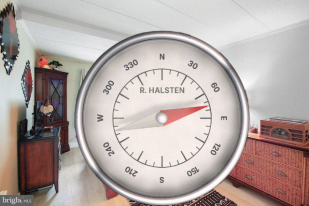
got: 75 °
